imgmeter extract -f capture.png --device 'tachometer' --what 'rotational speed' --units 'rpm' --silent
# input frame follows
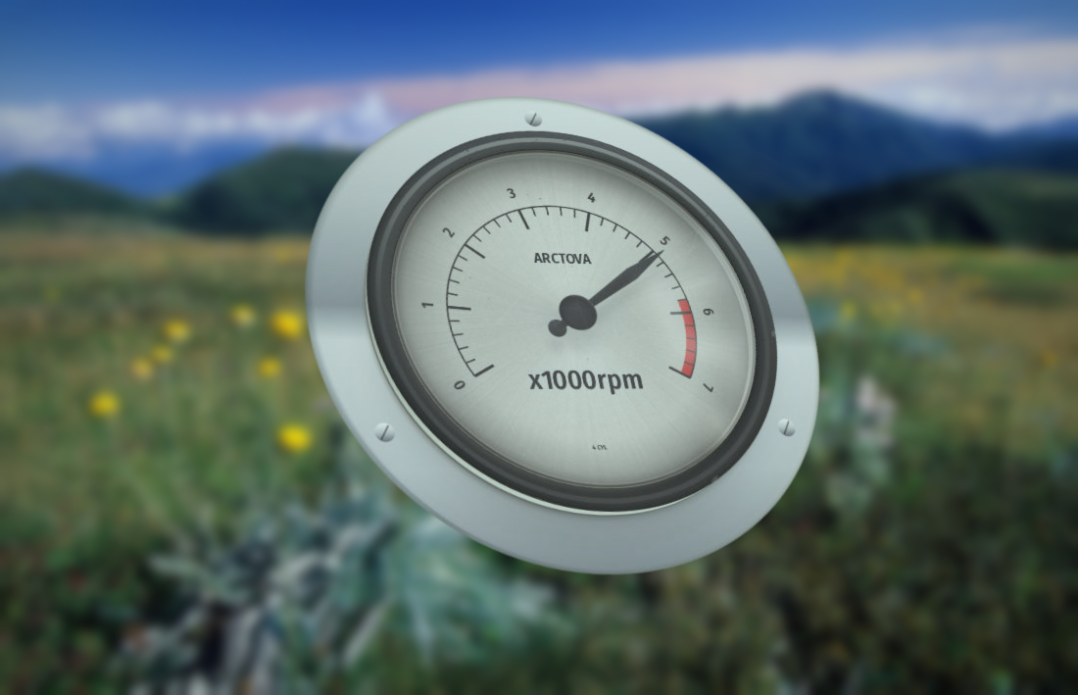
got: 5100 rpm
